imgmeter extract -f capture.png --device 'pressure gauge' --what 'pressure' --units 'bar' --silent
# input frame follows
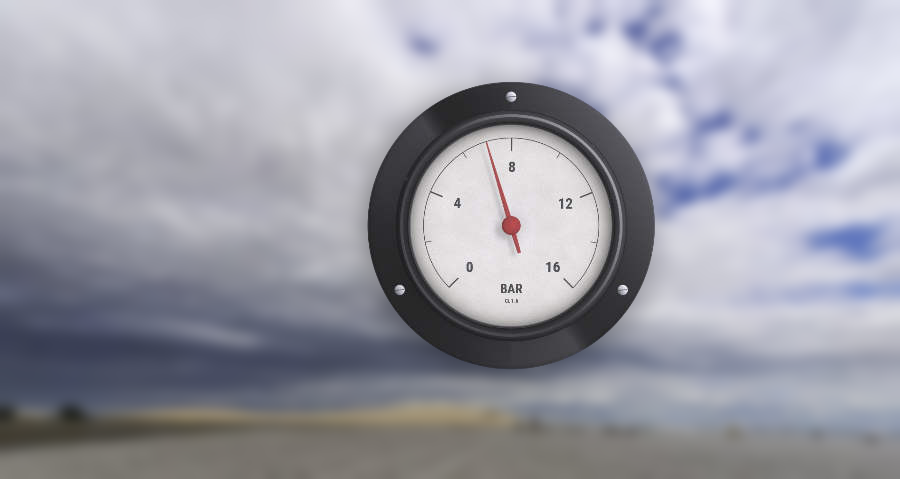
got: 7 bar
